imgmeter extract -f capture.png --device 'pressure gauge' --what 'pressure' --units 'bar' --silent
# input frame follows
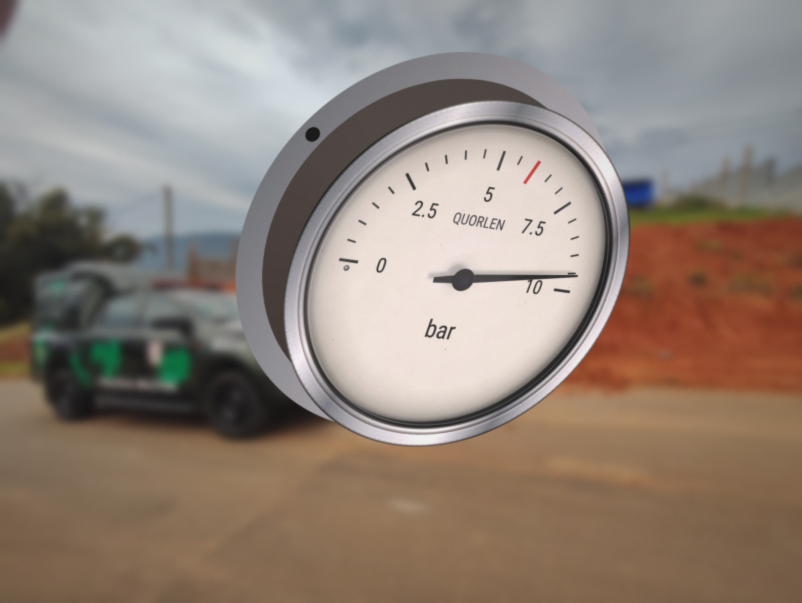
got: 9.5 bar
